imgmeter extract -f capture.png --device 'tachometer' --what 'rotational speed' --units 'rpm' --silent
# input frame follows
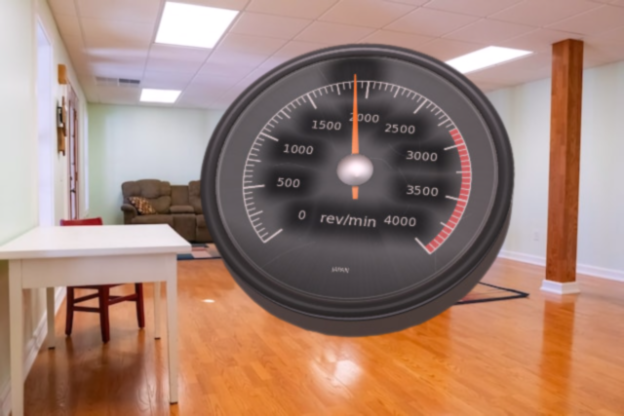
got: 1900 rpm
